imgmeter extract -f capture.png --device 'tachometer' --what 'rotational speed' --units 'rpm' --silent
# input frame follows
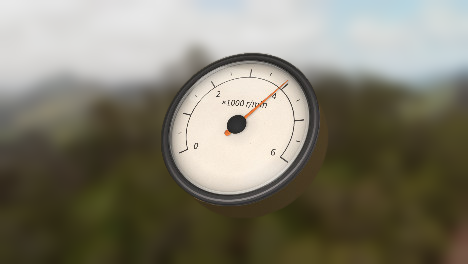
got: 4000 rpm
